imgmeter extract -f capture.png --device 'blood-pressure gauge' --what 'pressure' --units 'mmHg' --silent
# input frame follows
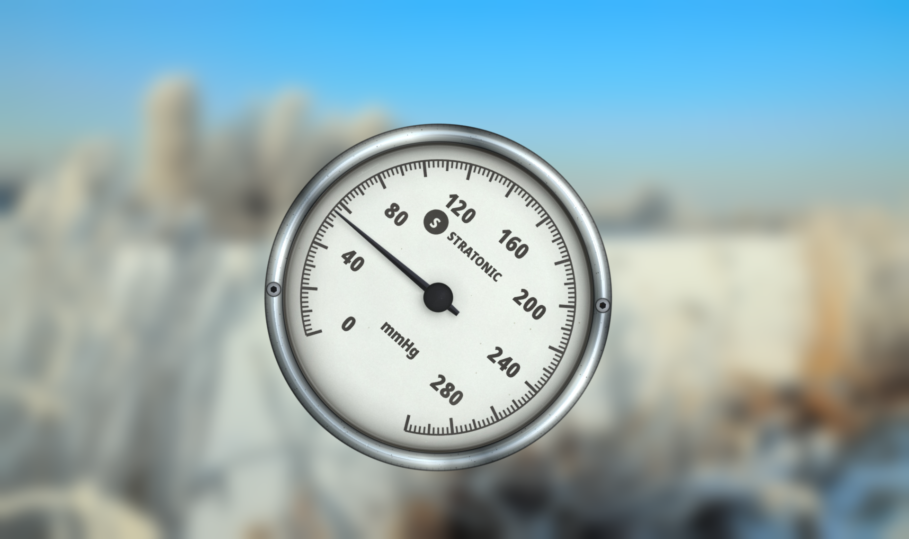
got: 56 mmHg
